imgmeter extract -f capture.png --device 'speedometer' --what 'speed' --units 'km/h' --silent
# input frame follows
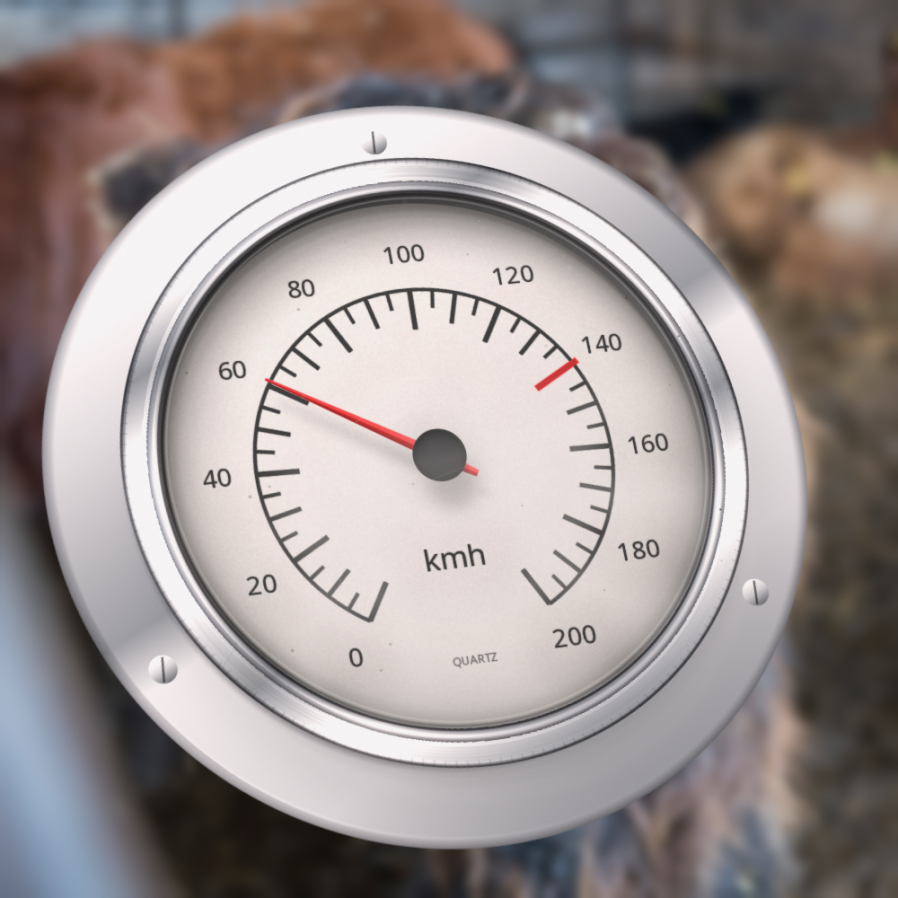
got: 60 km/h
